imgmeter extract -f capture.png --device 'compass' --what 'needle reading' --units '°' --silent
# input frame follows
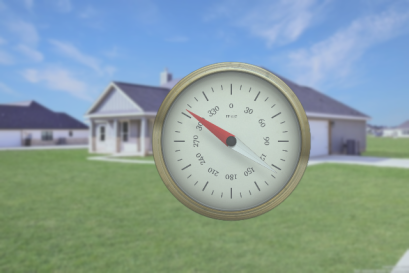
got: 305 °
